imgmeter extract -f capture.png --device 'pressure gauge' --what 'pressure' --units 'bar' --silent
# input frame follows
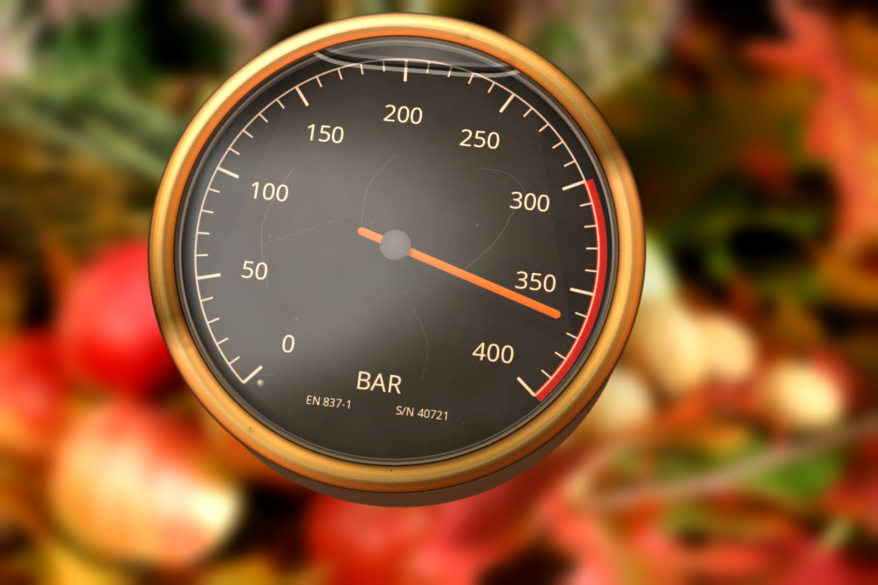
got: 365 bar
